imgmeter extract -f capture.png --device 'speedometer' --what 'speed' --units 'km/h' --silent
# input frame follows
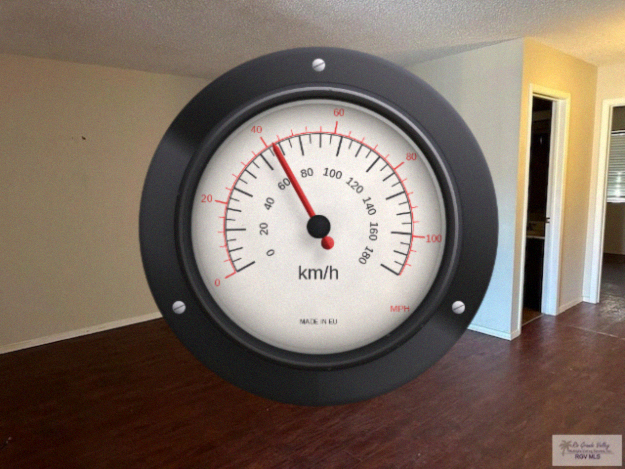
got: 67.5 km/h
